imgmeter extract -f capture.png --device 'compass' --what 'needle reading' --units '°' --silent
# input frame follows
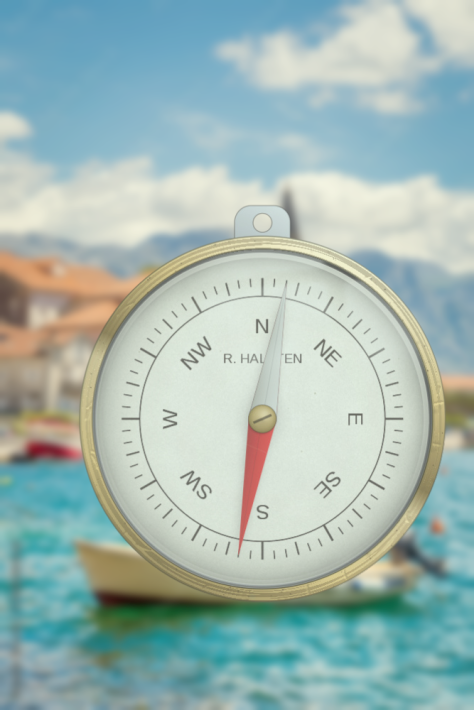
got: 190 °
